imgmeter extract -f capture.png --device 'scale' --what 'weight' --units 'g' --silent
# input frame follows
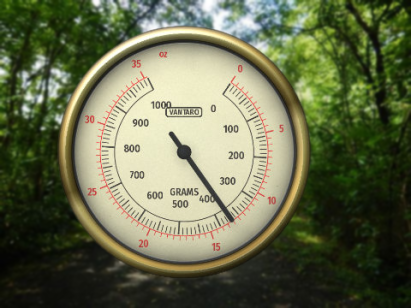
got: 370 g
